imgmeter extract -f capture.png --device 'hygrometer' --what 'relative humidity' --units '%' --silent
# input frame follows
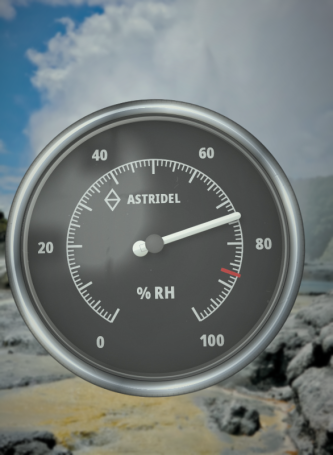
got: 74 %
